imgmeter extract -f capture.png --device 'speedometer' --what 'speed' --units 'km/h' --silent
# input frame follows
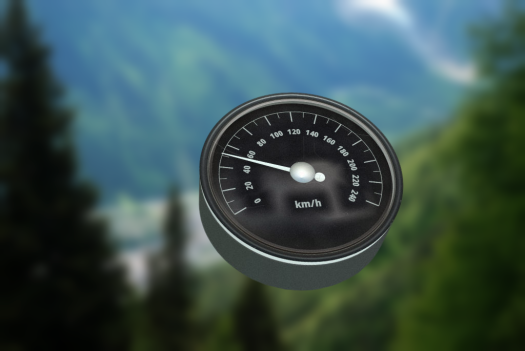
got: 50 km/h
